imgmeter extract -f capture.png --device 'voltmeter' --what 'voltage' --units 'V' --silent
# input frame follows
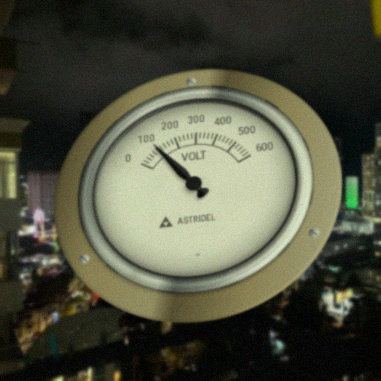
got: 100 V
